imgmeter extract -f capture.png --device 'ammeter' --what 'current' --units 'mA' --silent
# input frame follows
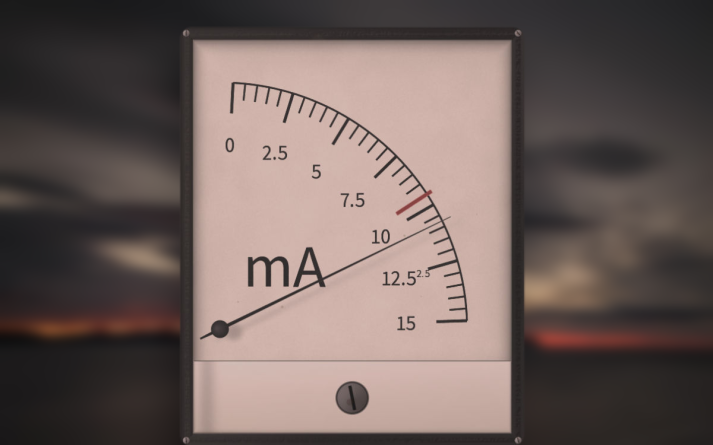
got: 10.75 mA
